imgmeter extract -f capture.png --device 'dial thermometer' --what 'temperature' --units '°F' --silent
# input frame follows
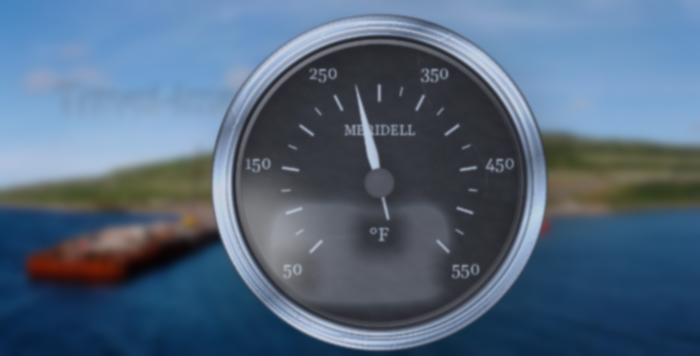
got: 275 °F
